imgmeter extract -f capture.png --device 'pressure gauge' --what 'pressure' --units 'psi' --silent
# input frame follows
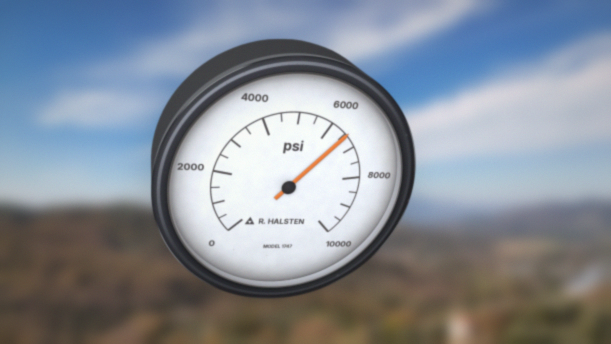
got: 6500 psi
